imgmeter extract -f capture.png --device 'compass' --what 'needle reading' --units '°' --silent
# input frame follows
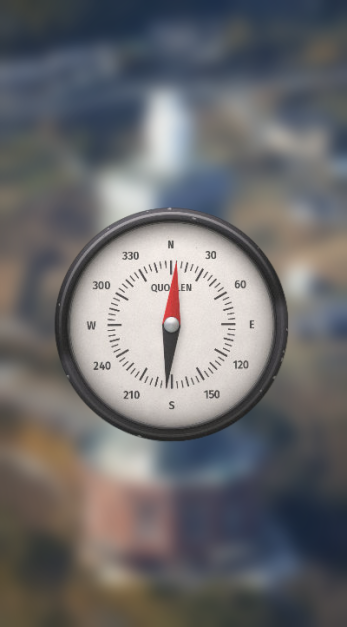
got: 5 °
